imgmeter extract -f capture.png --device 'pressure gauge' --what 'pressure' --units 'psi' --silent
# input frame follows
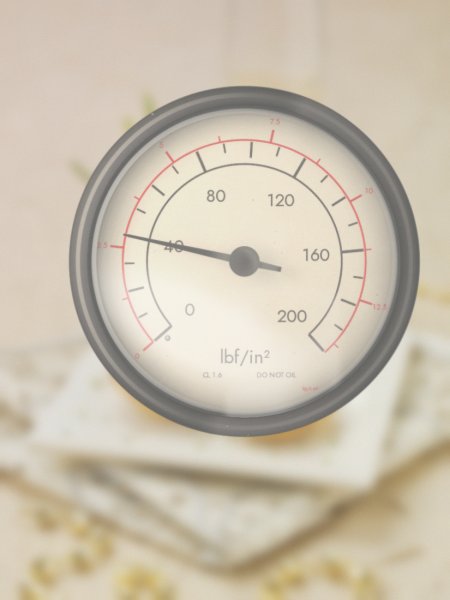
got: 40 psi
